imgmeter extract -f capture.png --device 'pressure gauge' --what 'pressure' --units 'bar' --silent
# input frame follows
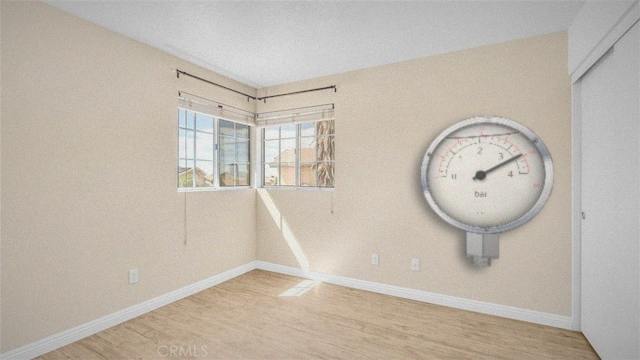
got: 3.4 bar
